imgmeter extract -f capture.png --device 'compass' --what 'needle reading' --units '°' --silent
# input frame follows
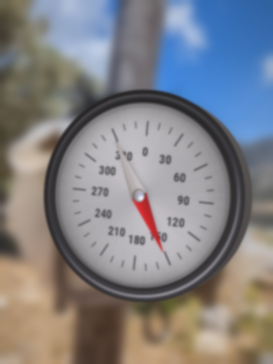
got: 150 °
